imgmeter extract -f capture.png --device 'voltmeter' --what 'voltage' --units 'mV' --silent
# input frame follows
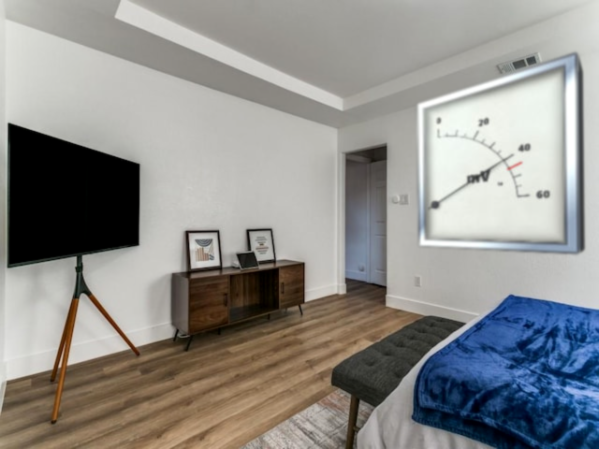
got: 40 mV
